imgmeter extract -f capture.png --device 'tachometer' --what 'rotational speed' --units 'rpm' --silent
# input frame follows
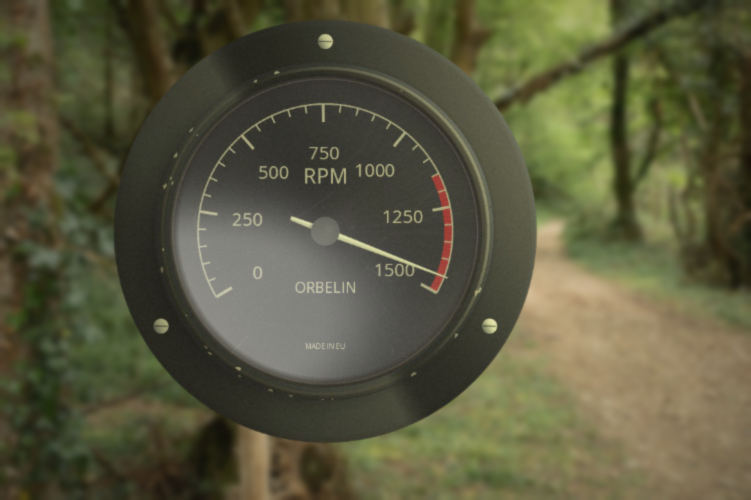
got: 1450 rpm
